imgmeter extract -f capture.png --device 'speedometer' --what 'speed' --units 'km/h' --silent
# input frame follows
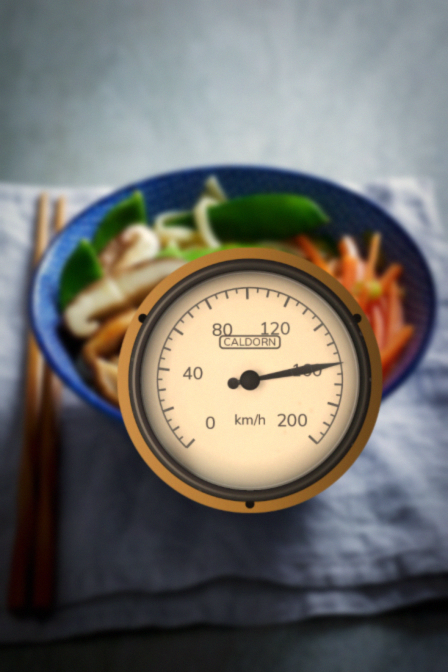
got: 160 km/h
